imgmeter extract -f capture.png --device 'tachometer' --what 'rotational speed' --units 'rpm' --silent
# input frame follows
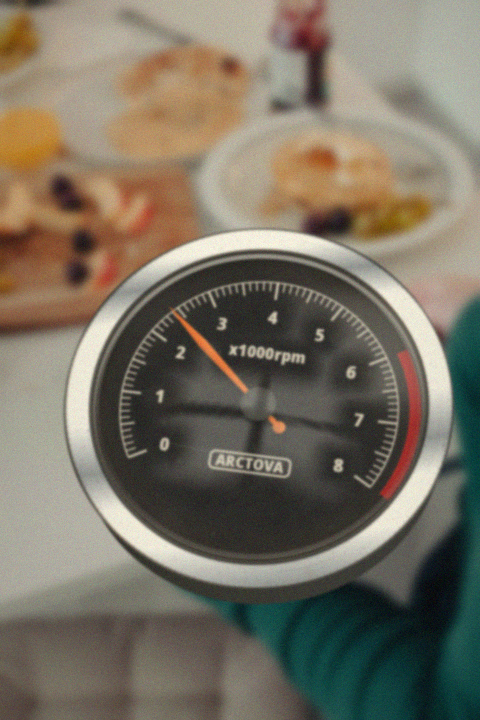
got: 2400 rpm
